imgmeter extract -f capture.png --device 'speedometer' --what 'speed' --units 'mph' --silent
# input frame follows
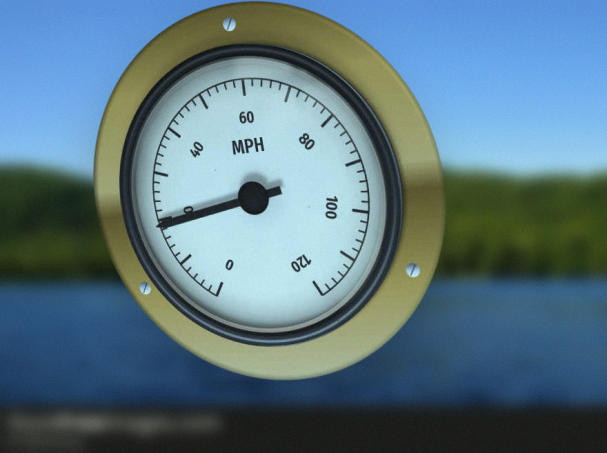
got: 19 mph
